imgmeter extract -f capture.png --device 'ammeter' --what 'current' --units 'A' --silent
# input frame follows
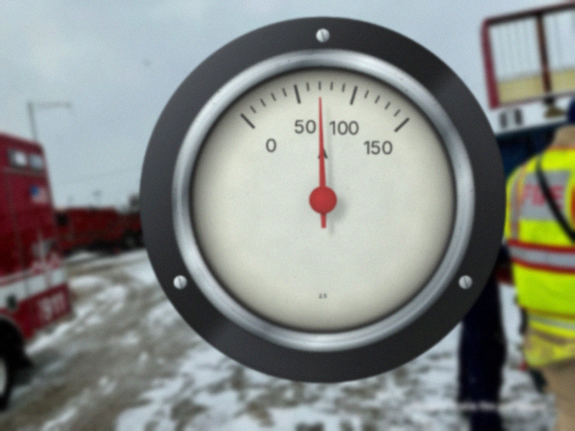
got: 70 A
